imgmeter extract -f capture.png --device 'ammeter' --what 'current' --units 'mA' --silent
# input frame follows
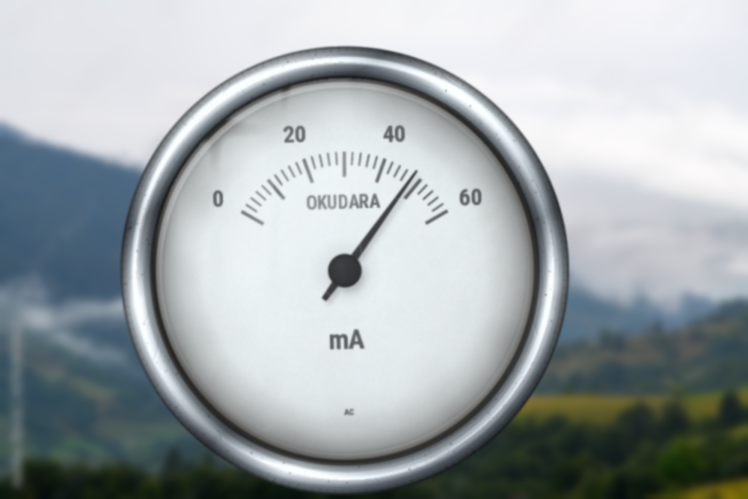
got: 48 mA
